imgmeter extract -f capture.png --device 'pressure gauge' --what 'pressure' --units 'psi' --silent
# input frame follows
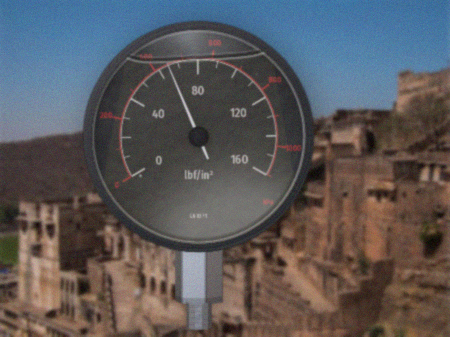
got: 65 psi
